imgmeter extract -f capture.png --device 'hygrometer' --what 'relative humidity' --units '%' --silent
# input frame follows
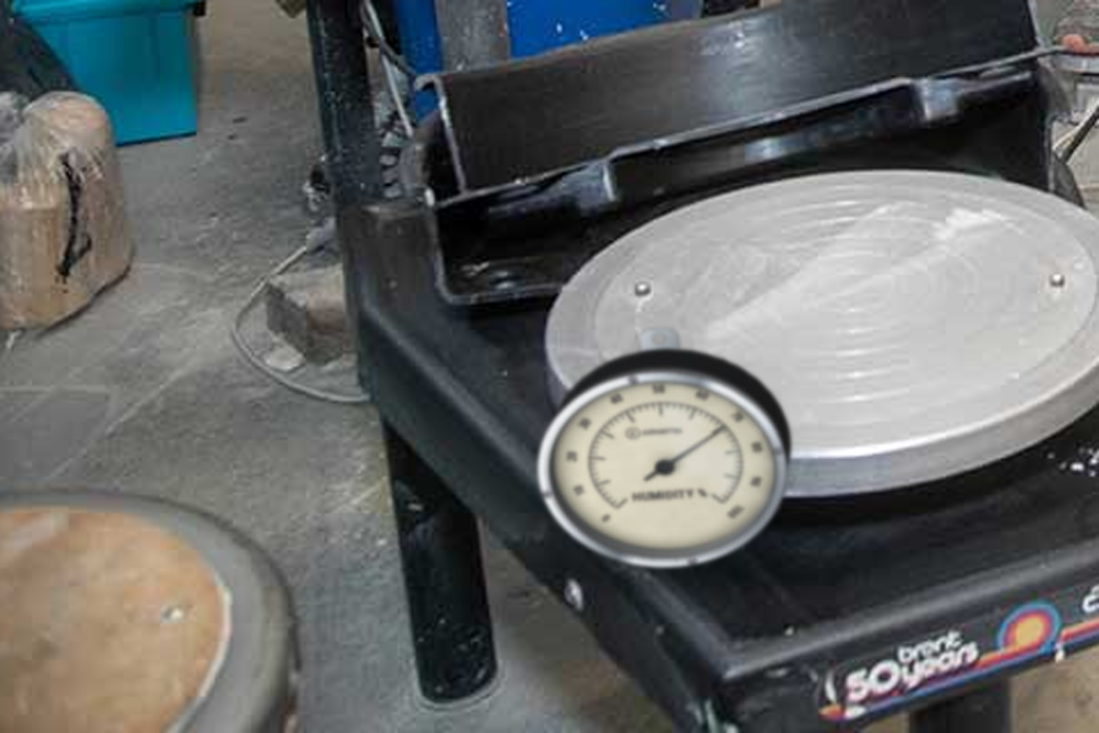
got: 70 %
